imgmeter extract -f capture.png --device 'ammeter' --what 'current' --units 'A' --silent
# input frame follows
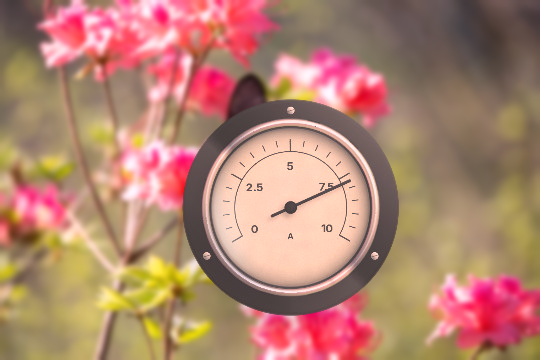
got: 7.75 A
